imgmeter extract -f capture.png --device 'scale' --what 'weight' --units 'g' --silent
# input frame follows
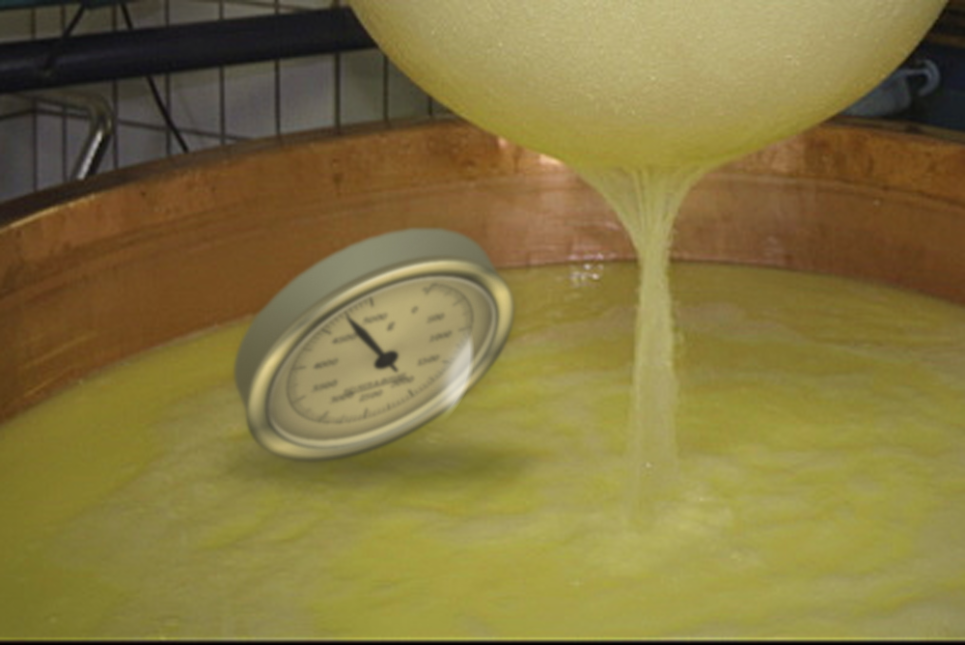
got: 4750 g
